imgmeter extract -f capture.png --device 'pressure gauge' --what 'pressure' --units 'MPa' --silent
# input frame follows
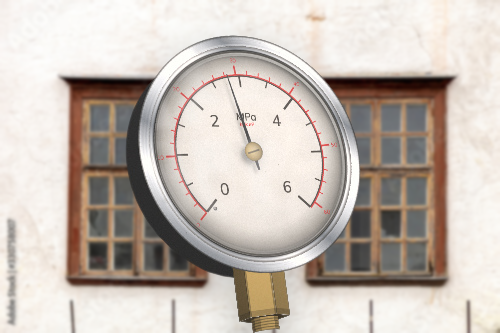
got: 2.75 MPa
